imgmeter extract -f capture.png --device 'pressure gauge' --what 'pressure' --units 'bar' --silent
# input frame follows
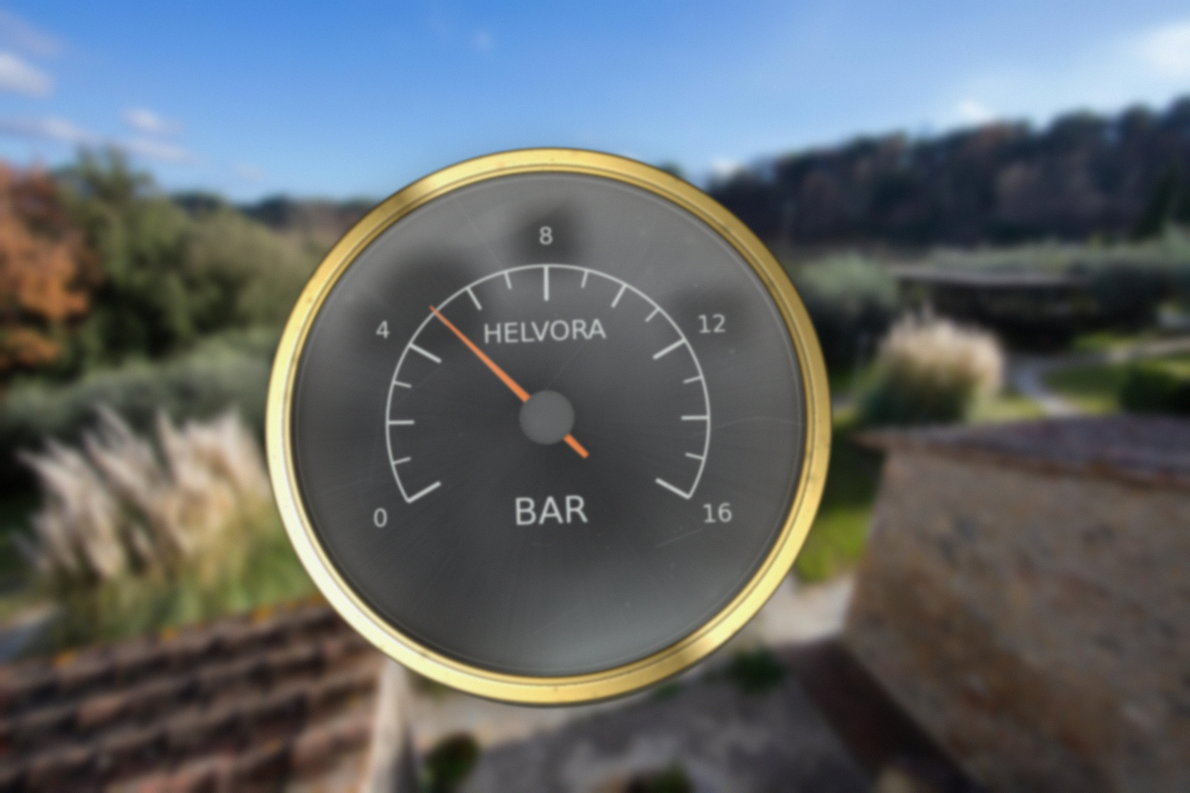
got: 5 bar
